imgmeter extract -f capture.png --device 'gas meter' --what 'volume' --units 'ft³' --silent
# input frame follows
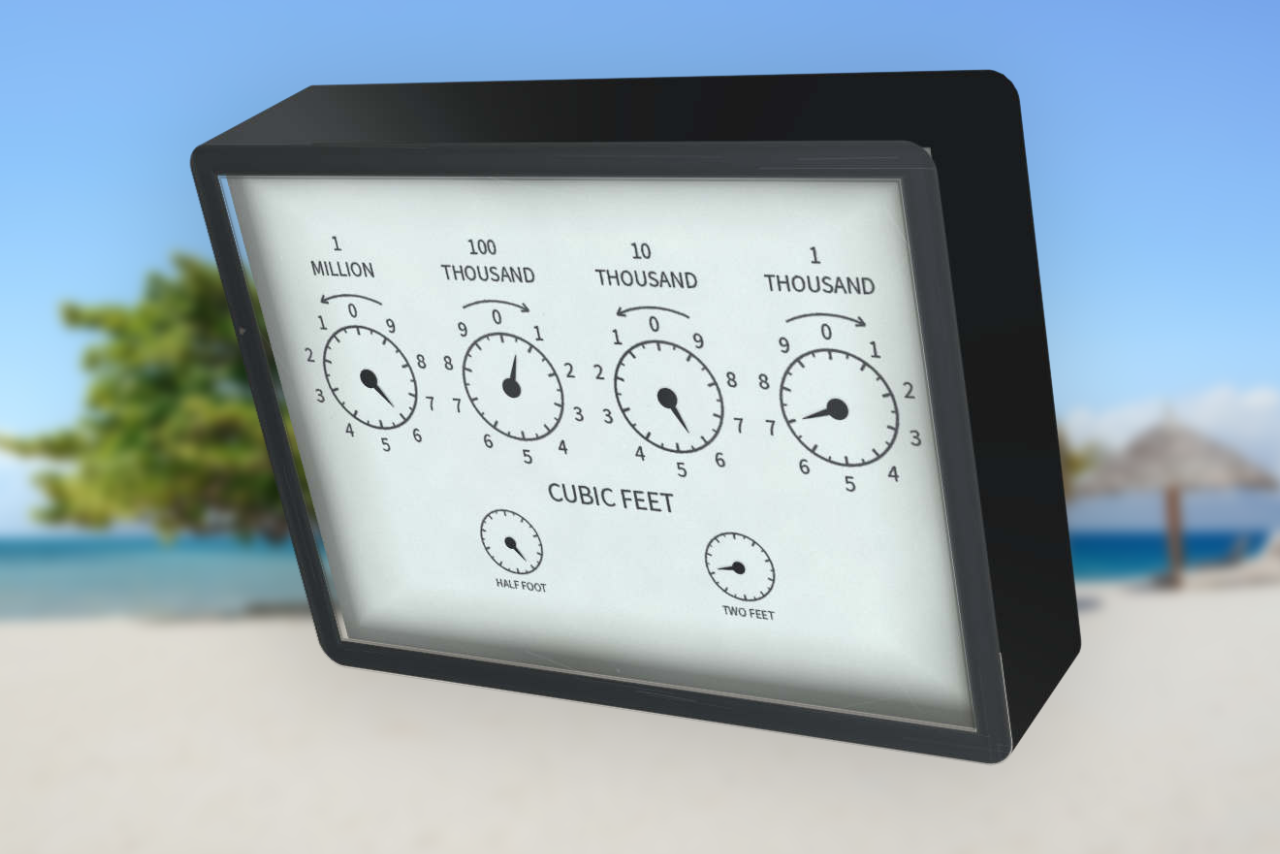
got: 605700 ft³
